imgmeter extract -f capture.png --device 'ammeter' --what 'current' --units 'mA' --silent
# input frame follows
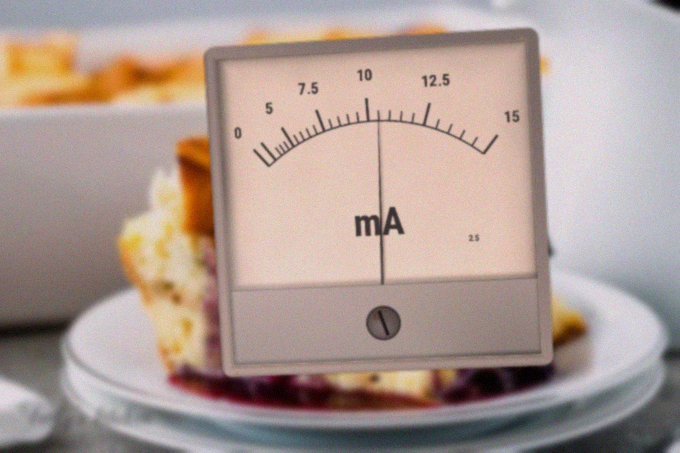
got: 10.5 mA
